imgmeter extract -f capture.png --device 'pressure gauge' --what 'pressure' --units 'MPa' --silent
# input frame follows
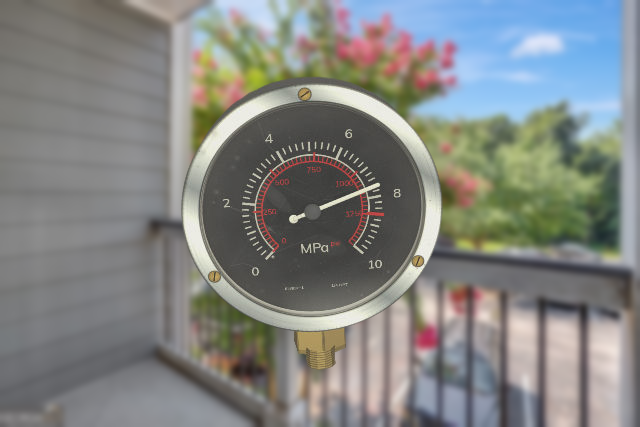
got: 7.6 MPa
